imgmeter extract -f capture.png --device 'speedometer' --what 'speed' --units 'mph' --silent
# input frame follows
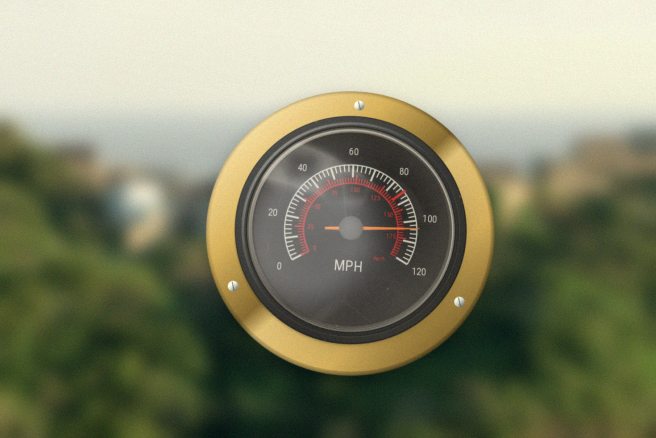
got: 104 mph
